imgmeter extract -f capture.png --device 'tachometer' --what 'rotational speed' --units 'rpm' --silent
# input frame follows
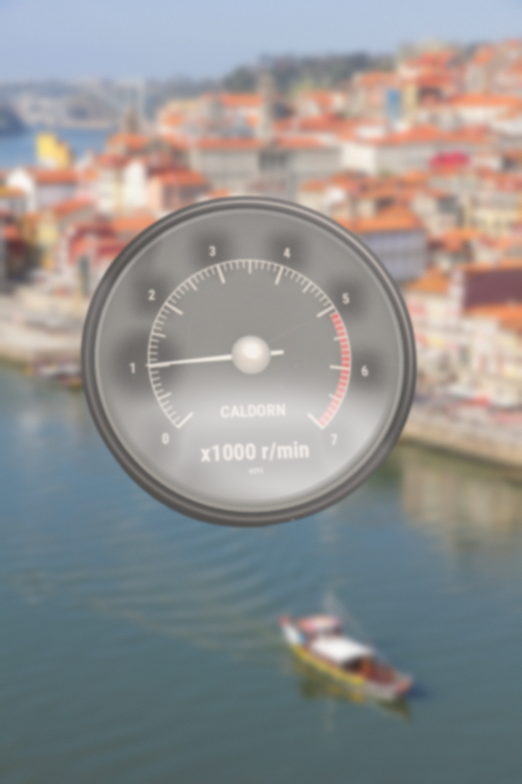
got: 1000 rpm
